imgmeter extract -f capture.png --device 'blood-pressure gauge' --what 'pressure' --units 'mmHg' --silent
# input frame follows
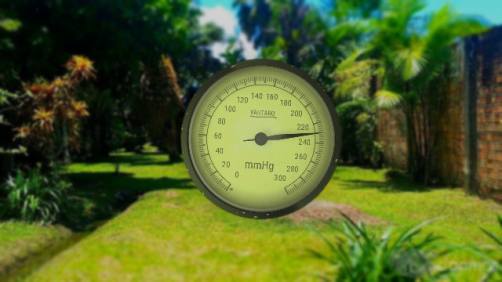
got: 230 mmHg
